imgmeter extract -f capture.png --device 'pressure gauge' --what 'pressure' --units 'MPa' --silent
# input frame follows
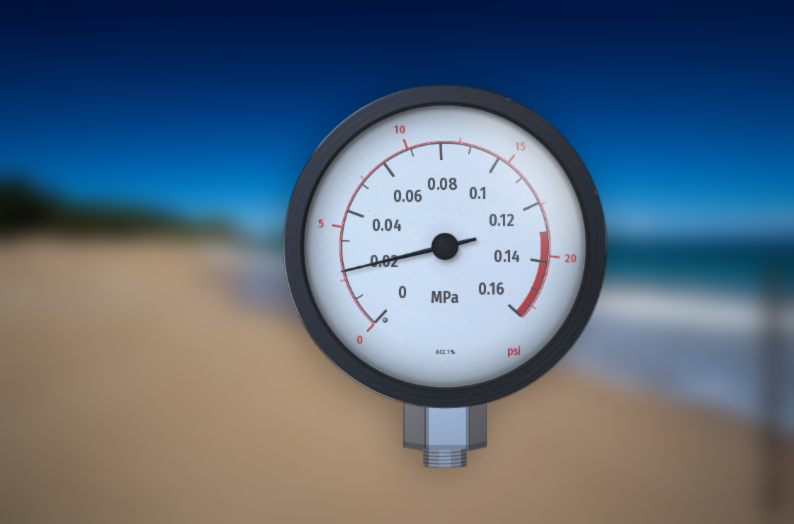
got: 0.02 MPa
